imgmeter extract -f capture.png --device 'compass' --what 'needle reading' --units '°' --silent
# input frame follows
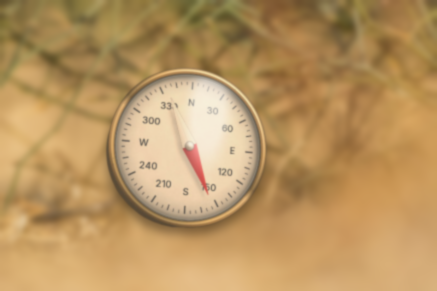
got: 155 °
